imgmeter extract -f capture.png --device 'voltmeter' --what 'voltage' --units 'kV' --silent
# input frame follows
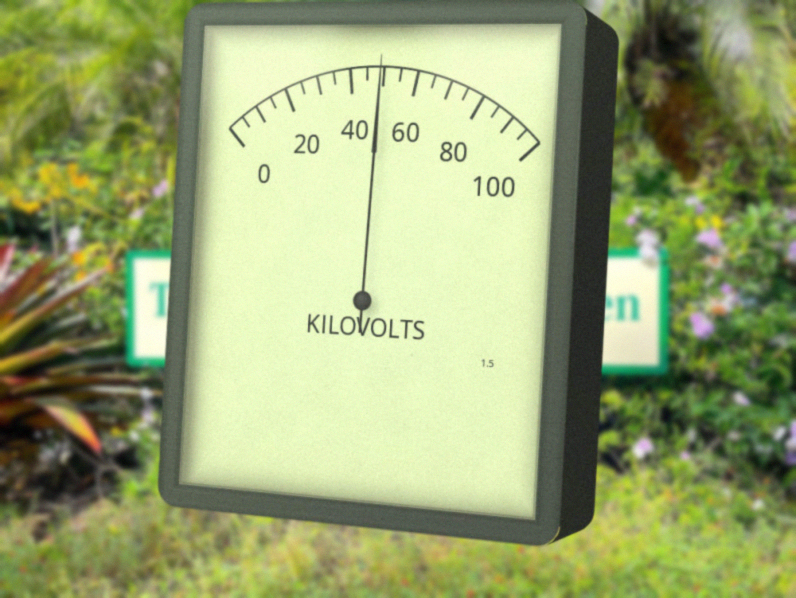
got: 50 kV
